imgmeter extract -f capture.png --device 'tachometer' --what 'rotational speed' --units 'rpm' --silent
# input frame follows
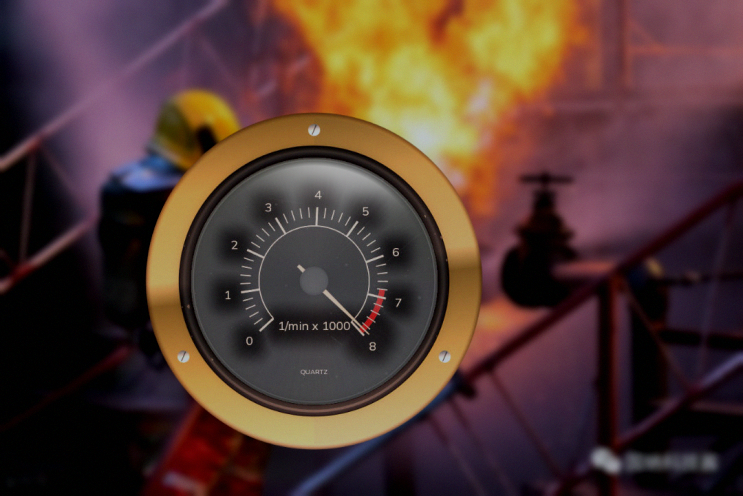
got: 7900 rpm
